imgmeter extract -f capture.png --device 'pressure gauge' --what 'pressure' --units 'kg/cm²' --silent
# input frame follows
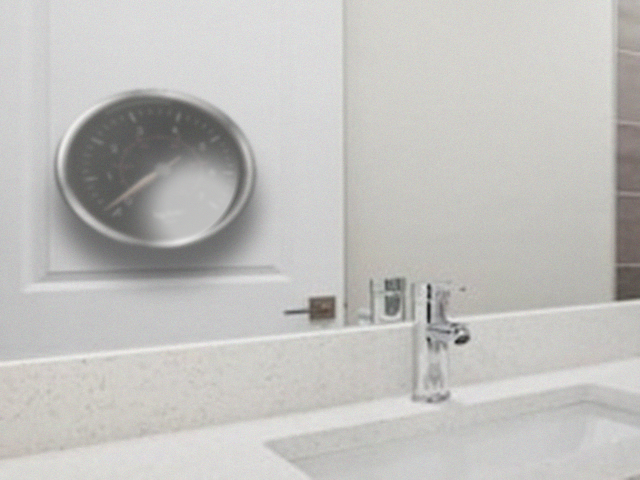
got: 0.2 kg/cm²
